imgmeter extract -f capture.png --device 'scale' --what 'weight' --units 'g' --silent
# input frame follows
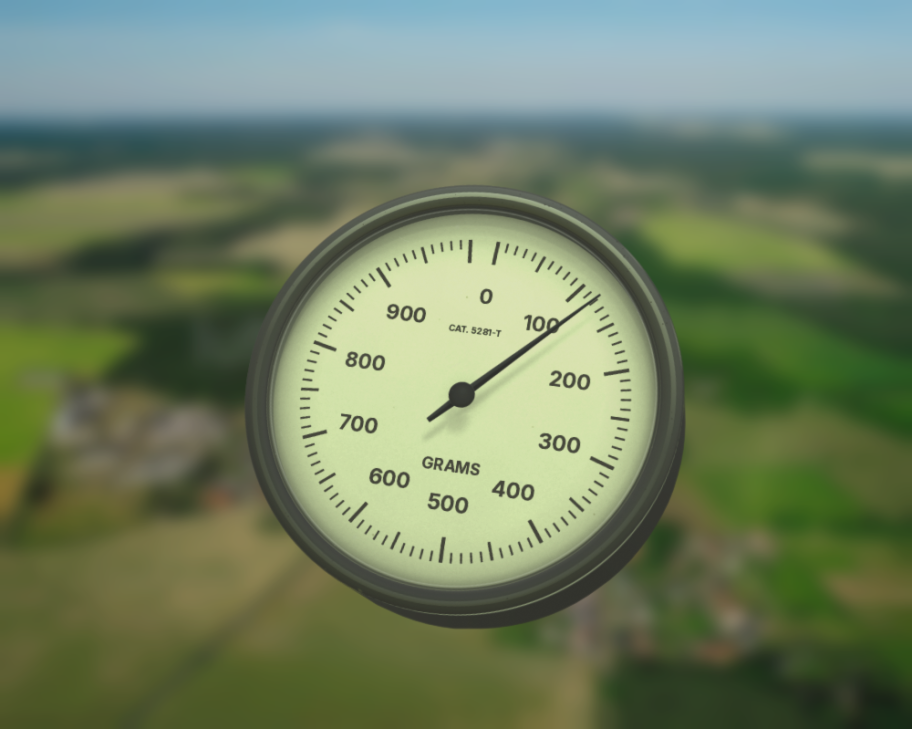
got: 120 g
